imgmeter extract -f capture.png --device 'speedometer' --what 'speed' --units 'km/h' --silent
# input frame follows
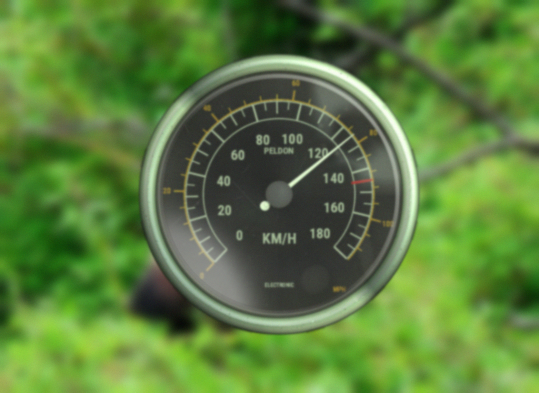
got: 125 km/h
